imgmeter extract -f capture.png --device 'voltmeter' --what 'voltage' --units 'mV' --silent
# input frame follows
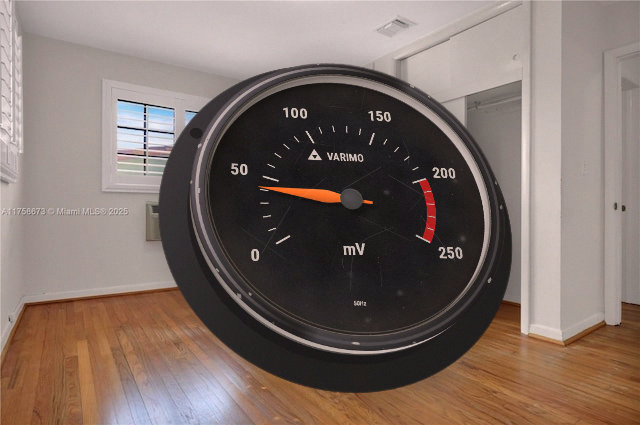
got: 40 mV
